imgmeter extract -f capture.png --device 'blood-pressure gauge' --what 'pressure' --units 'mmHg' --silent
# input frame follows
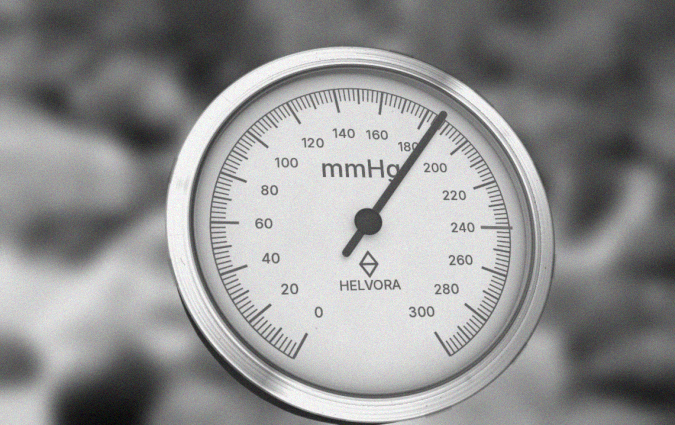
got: 186 mmHg
